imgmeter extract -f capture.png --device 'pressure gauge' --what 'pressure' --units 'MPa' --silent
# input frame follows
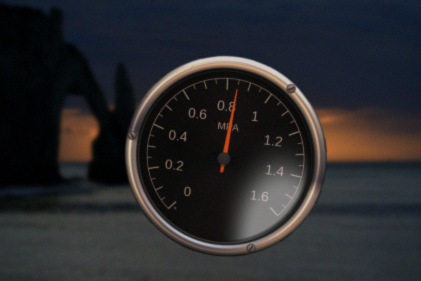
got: 0.85 MPa
